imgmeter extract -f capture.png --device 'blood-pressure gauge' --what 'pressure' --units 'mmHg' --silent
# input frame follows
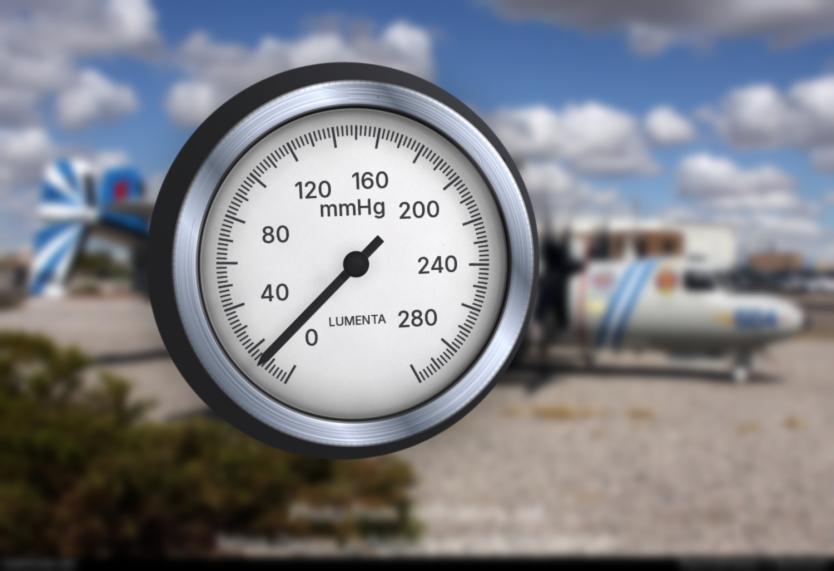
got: 14 mmHg
